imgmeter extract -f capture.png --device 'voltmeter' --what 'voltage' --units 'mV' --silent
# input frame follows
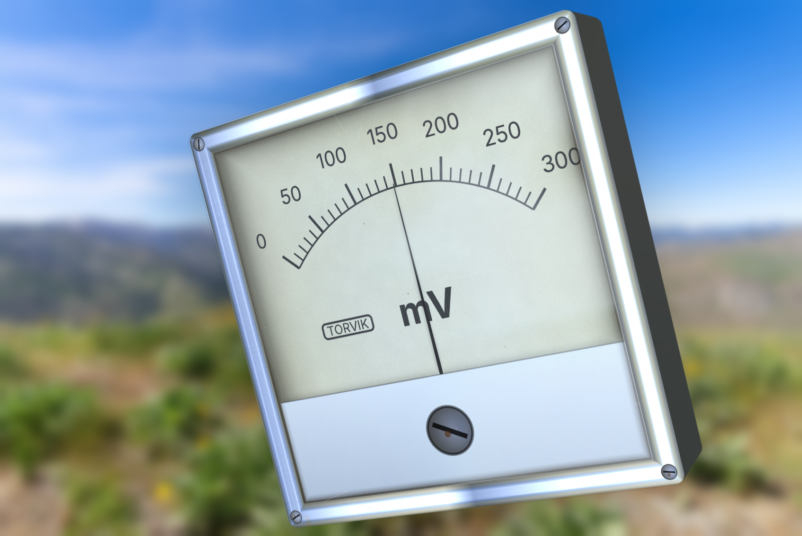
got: 150 mV
